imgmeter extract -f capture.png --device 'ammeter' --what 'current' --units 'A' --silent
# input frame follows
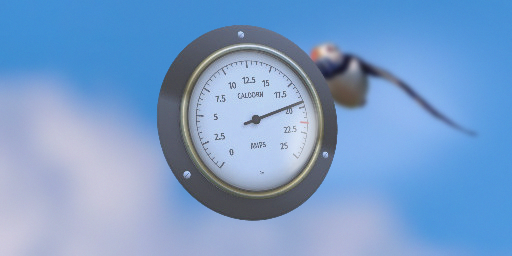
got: 19.5 A
